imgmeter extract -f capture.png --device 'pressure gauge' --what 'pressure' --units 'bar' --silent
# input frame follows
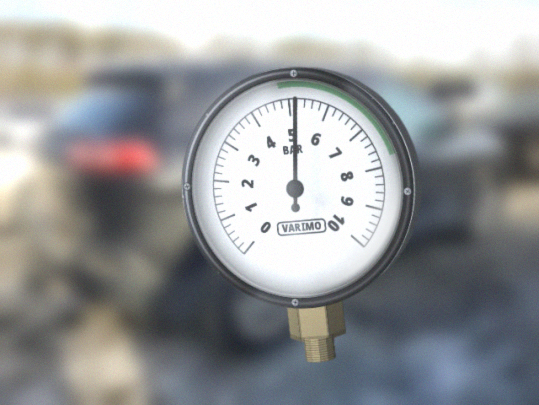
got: 5.2 bar
